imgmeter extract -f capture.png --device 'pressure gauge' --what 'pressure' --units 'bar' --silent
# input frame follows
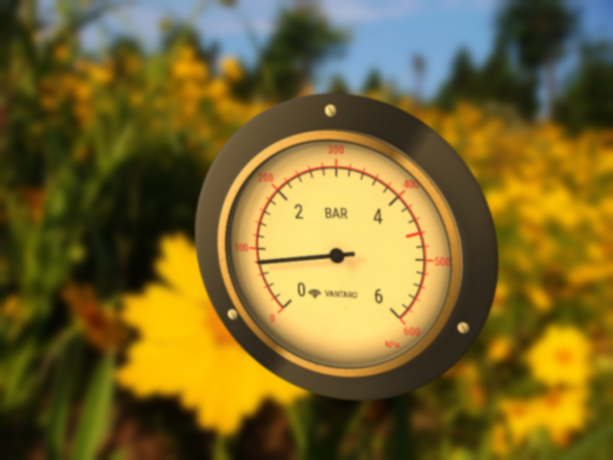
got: 0.8 bar
